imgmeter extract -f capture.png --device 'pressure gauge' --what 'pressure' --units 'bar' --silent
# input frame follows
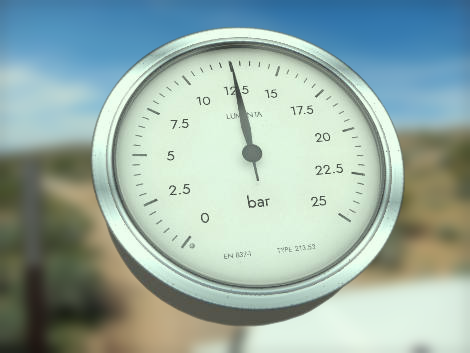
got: 12.5 bar
